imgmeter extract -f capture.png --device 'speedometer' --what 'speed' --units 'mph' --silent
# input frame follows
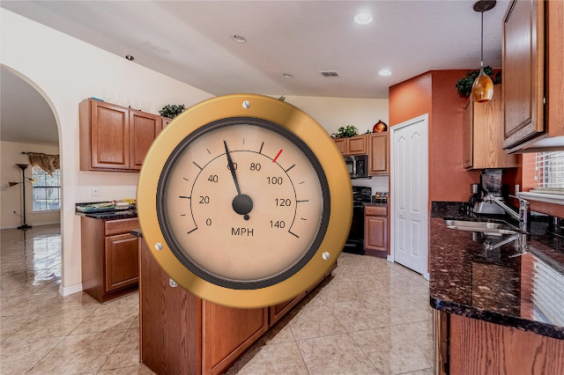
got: 60 mph
